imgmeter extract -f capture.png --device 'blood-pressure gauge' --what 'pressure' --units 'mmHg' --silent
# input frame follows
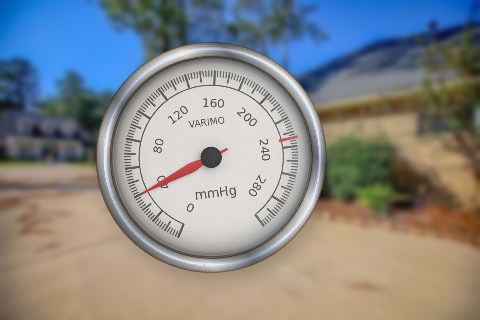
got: 40 mmHg
